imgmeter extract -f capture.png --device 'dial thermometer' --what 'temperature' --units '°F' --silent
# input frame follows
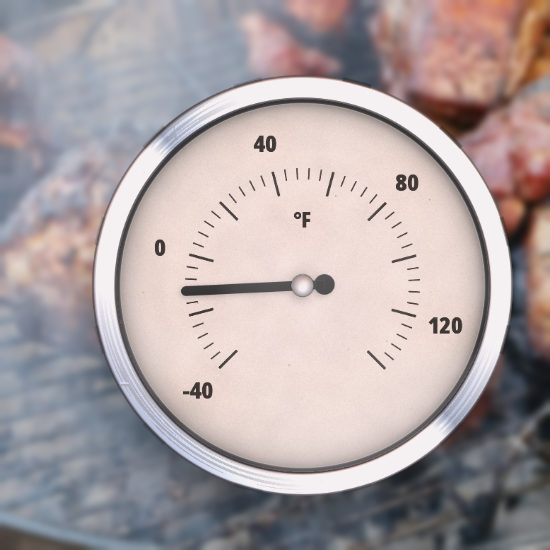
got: -12 °F
